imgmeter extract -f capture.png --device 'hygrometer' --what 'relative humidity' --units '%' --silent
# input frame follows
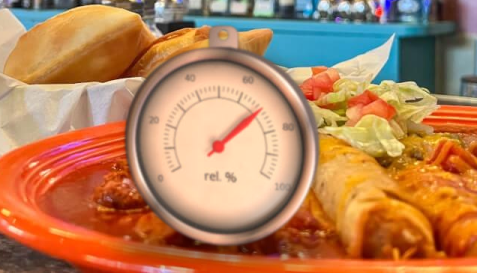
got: 70 %
